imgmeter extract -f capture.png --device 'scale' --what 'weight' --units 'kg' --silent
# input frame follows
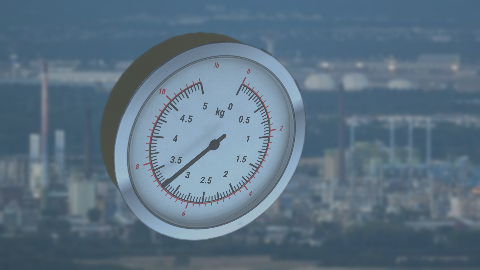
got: 3.25 kg
